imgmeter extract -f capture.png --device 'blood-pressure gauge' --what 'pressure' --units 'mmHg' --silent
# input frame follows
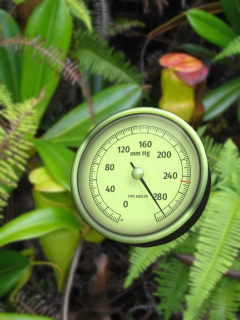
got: 290 mmHg
